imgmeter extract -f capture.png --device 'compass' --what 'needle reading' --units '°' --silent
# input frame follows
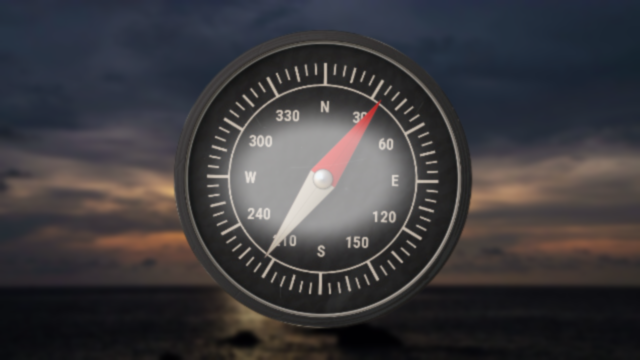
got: 35 °
